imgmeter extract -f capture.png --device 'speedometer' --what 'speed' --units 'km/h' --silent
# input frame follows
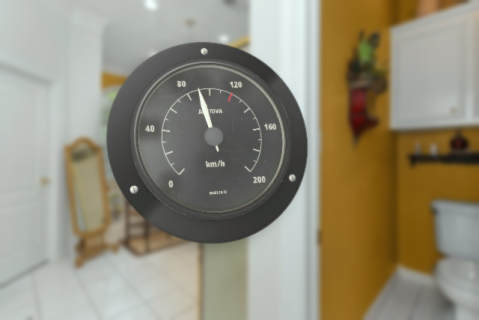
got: 90 km/h
